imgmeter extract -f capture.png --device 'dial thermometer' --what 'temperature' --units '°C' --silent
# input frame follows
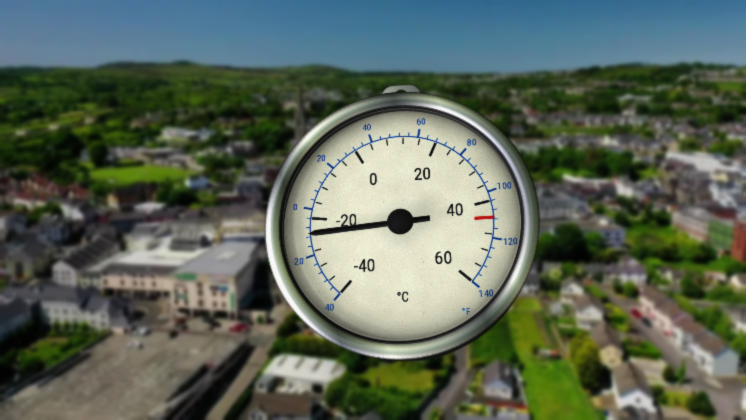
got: -24 °C
